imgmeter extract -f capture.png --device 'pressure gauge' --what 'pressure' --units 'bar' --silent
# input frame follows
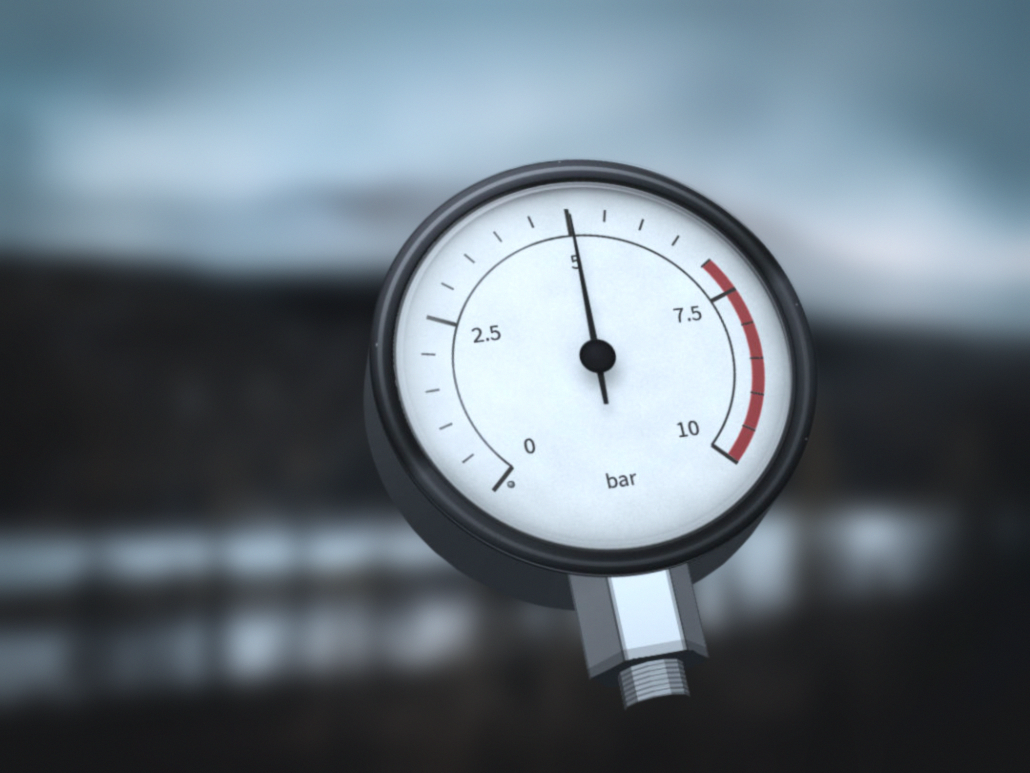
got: 5 bar
